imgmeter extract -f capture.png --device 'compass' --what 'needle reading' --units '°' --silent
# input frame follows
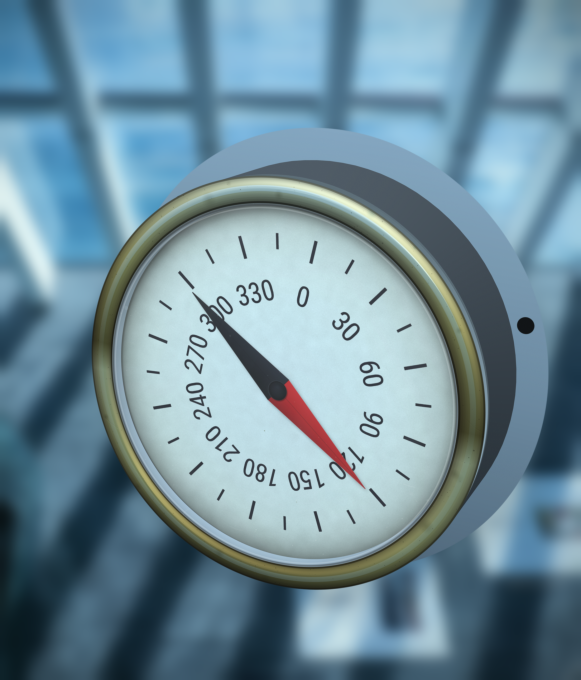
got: 120 °
